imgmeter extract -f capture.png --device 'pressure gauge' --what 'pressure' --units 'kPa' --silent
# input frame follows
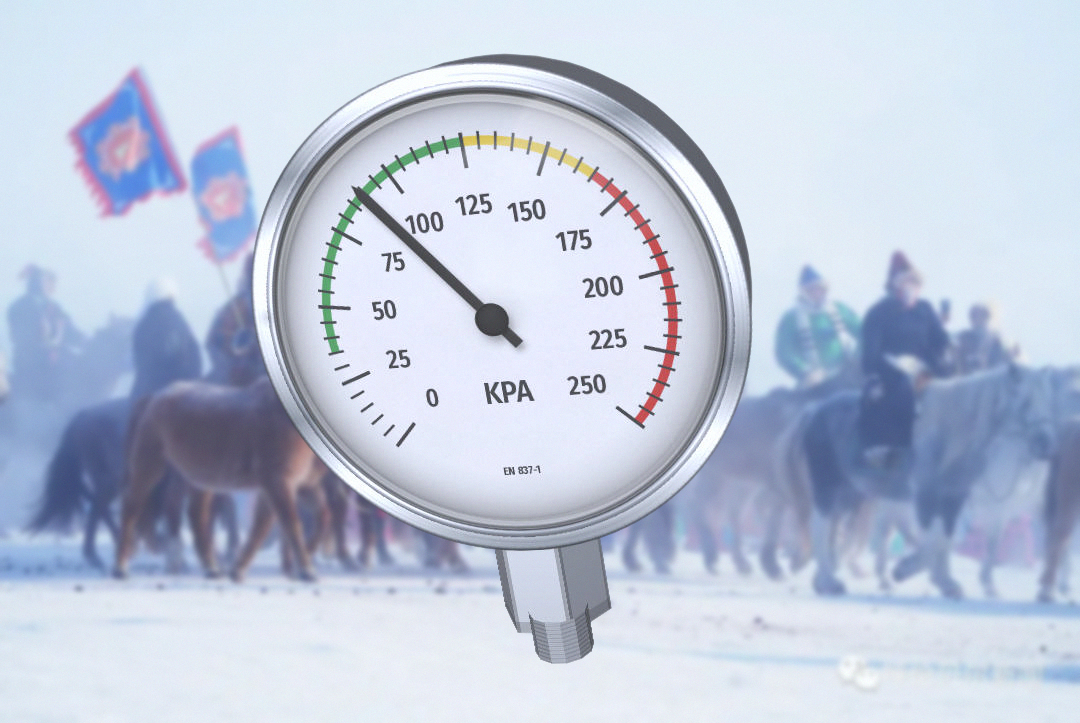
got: 90 kPa
